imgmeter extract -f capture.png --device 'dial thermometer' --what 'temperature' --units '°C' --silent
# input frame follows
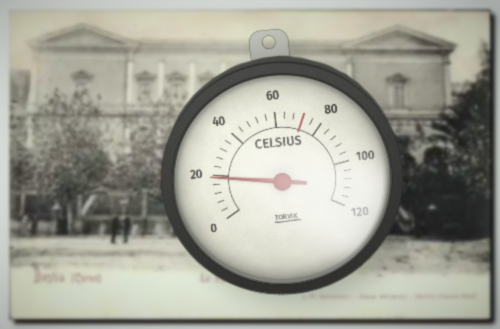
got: 20 °C
